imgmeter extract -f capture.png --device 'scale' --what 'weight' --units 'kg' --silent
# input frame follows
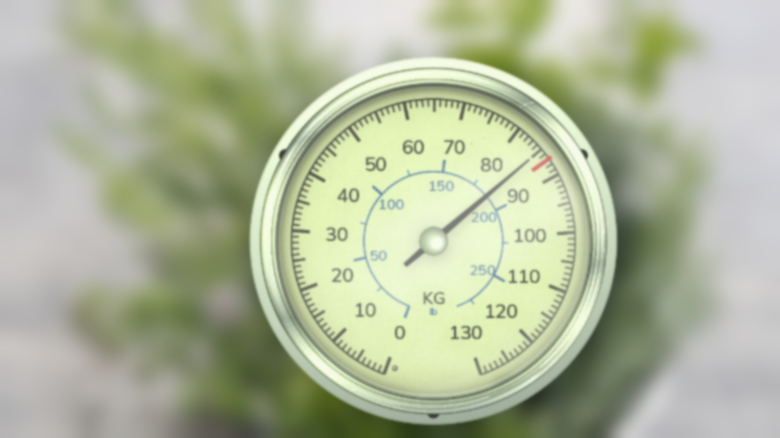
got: 85 kg
